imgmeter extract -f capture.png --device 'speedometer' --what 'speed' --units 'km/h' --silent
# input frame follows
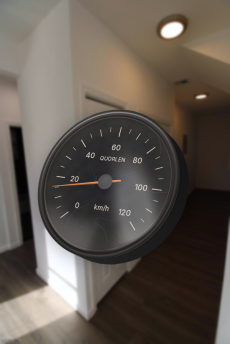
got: 15 km/h
